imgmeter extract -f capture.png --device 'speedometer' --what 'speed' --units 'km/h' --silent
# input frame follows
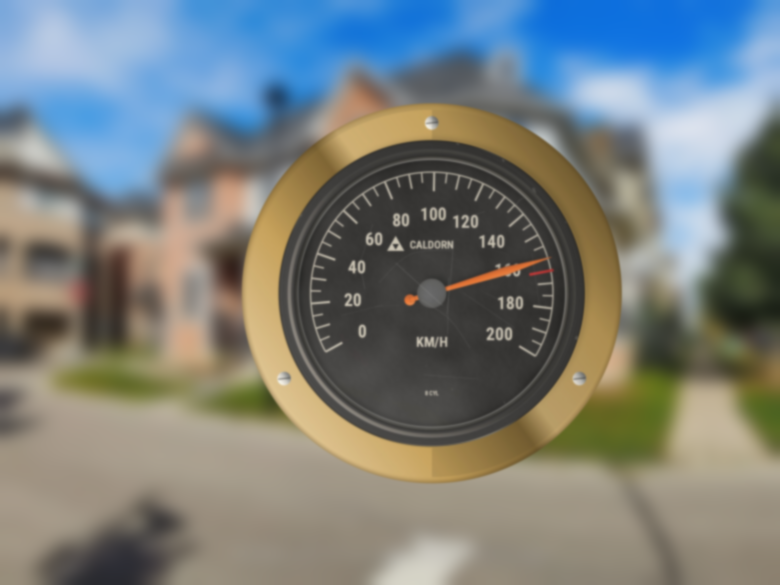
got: 160 km/h
